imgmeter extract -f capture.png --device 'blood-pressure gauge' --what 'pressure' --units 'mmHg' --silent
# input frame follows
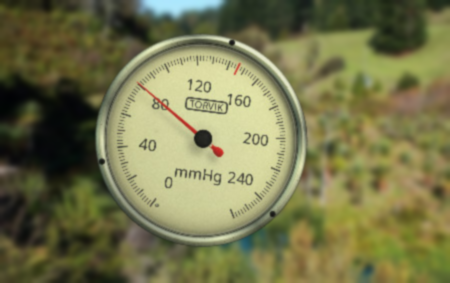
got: 80 mmHg
